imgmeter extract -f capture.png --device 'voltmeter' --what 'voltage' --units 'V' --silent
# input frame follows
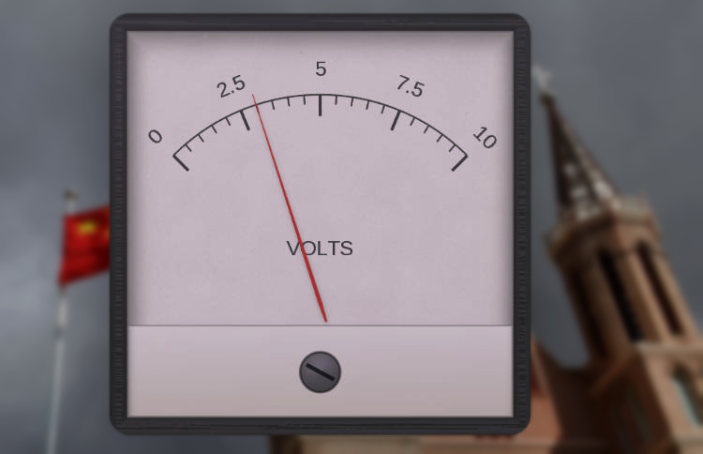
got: 3 V
